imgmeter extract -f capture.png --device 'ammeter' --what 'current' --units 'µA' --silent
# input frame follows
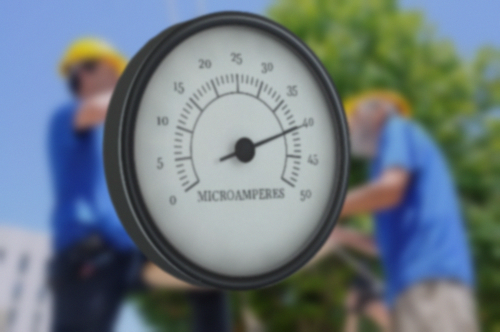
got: 40 µA
